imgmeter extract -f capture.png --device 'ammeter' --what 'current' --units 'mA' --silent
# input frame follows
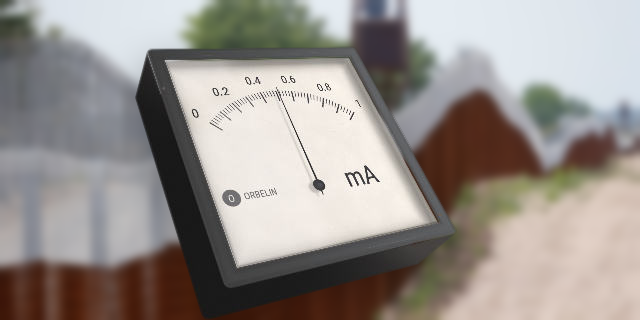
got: 0.5 mA
